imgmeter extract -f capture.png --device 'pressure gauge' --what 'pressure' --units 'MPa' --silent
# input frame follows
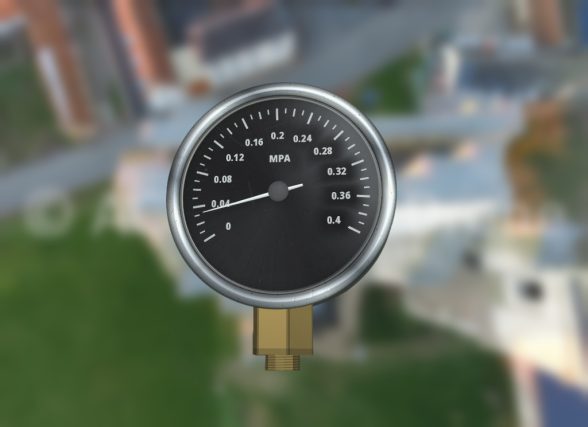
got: 0.03 MPa
